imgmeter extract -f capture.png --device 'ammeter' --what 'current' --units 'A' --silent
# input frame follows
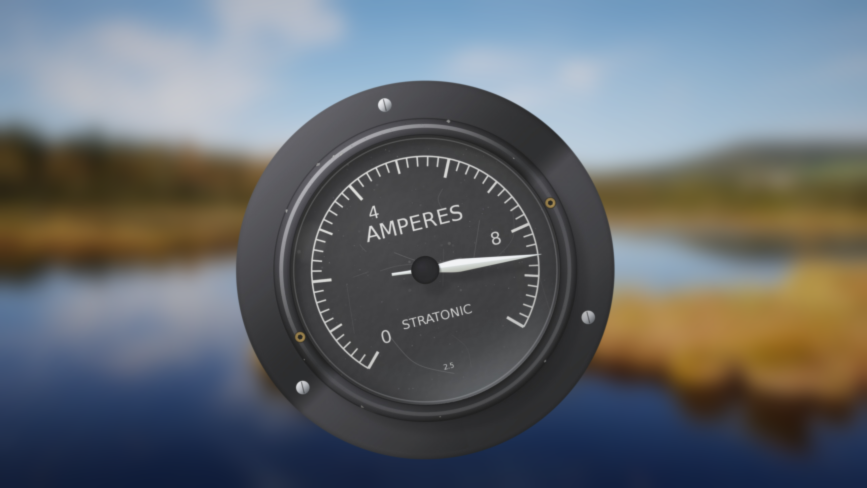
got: 8.6 A
